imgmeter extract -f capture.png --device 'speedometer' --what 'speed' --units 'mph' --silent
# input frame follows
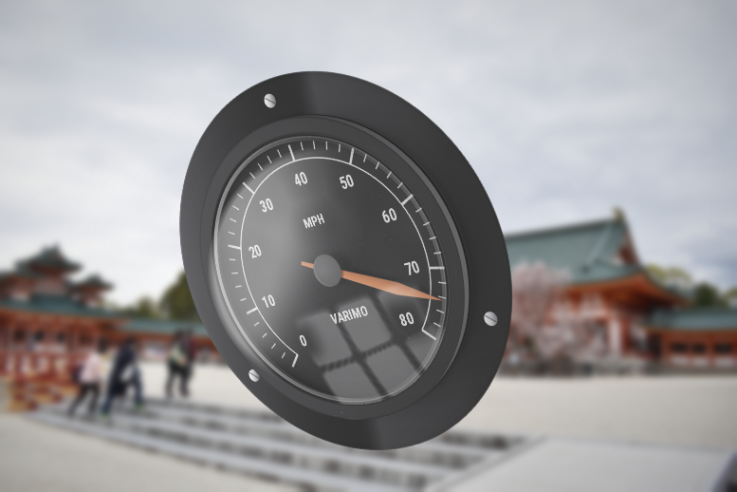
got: 74 mph
